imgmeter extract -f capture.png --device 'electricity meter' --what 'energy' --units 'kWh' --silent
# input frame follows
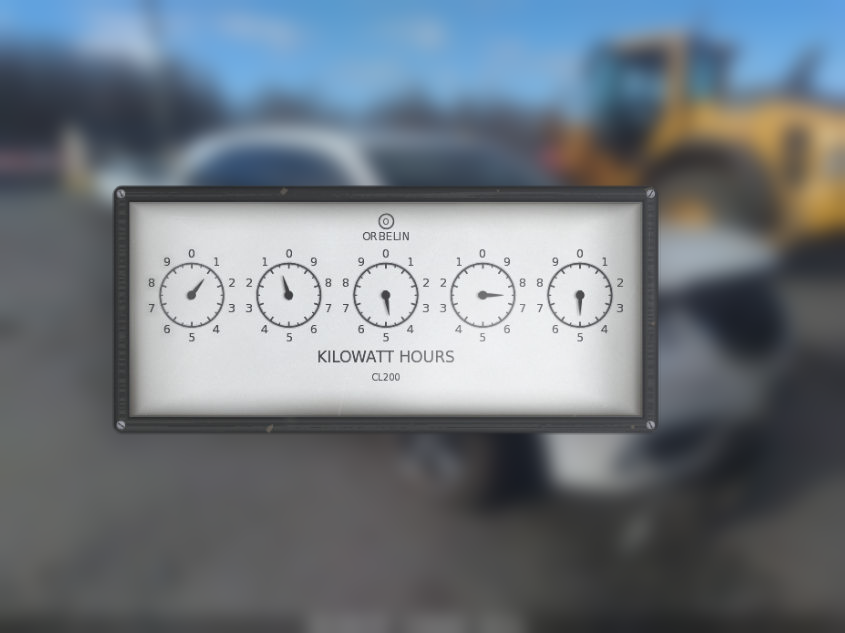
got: 10475 kWh
